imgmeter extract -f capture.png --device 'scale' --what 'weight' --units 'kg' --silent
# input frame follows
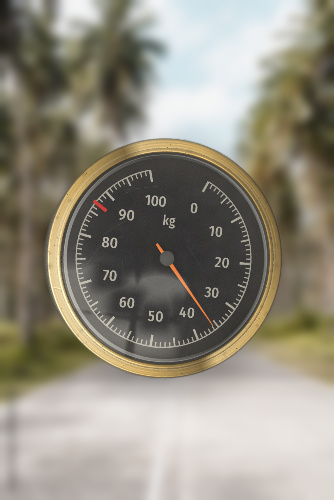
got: 36 kg
